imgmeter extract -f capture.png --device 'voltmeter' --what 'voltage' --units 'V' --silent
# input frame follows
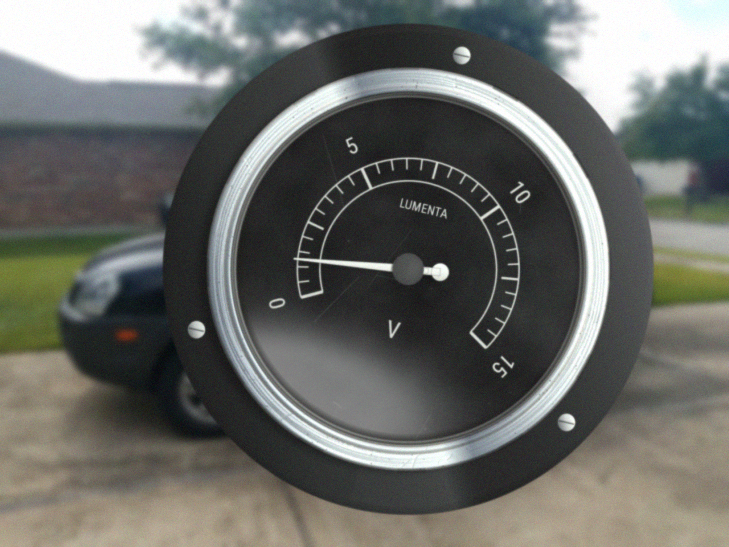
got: 1.25 V
